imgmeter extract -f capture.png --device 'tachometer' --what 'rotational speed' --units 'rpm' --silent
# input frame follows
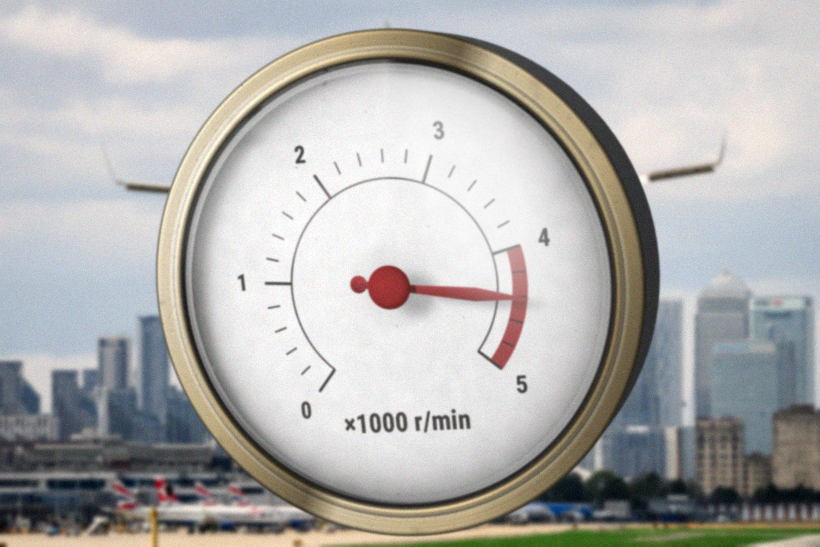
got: 4400 rpm
